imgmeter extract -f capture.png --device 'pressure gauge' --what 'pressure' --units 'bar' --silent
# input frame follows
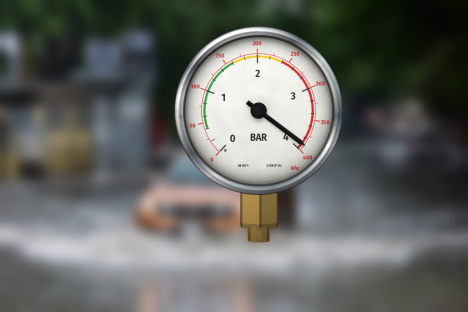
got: 3.9 bar
